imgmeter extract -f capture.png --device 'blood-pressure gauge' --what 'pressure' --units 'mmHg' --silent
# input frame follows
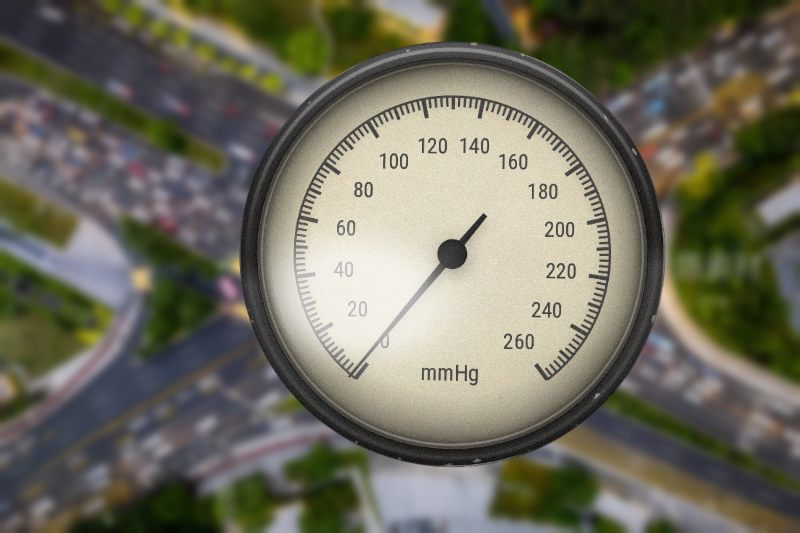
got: 2 mmHg
